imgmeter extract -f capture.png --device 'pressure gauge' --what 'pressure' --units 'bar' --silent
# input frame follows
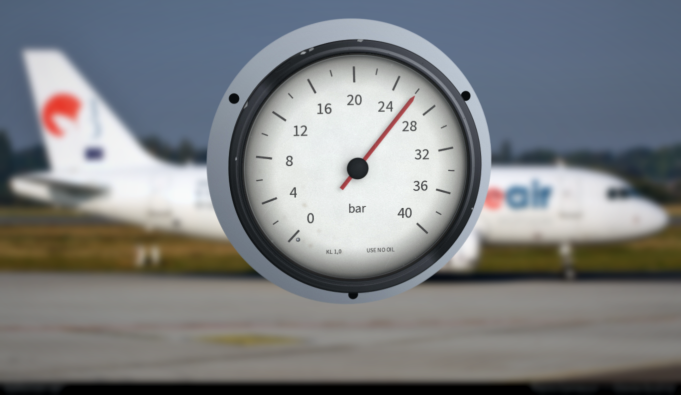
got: 26 bar
